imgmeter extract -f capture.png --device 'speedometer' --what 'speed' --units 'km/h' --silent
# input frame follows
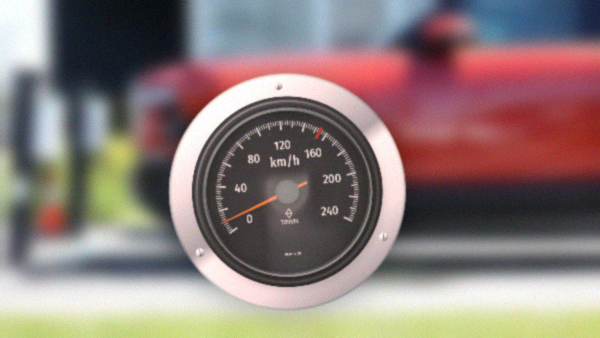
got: 10 km/h
